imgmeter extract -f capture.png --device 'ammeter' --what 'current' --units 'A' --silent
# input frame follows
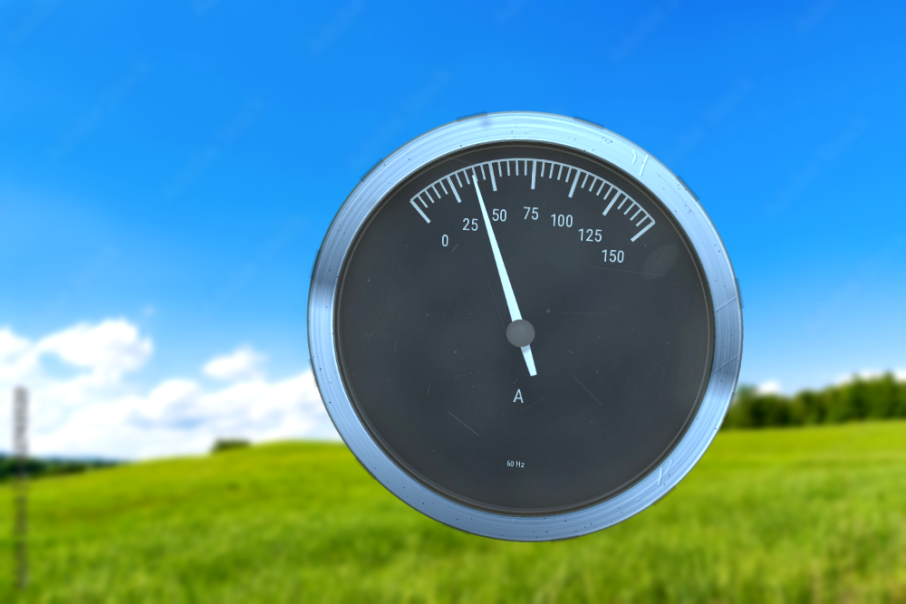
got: 40 A
